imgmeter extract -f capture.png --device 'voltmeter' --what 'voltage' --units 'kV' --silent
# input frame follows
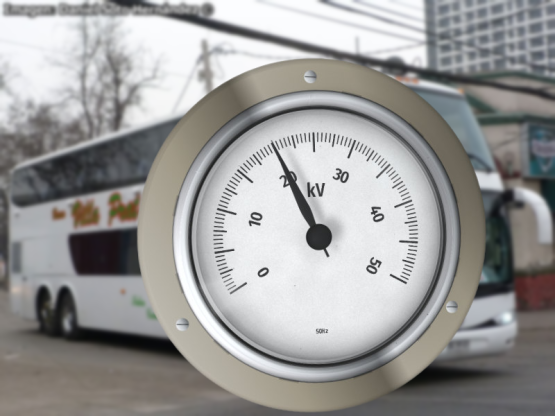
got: 20 kV
